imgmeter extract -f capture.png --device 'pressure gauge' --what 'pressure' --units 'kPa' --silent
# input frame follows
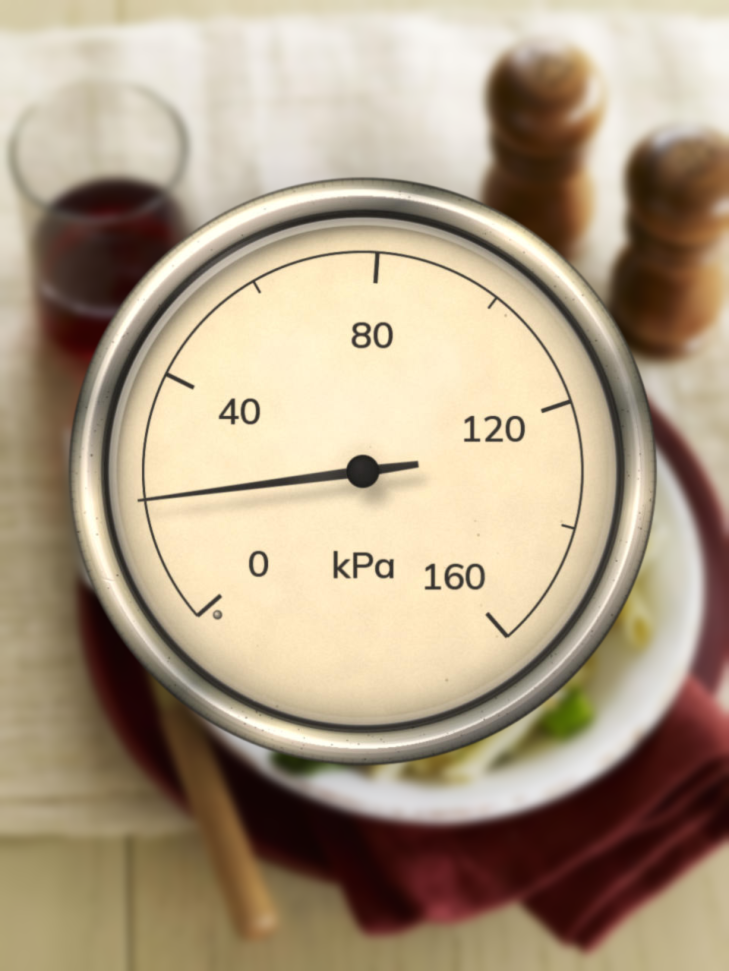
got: 20 kPa
